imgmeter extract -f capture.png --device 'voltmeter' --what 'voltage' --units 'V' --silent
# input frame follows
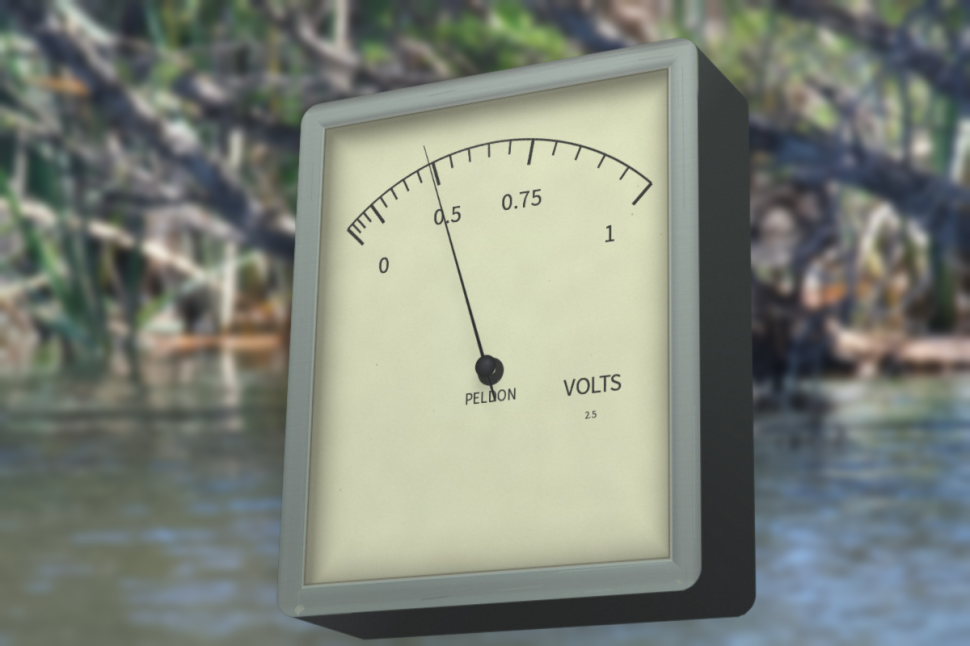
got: 0.5 V
